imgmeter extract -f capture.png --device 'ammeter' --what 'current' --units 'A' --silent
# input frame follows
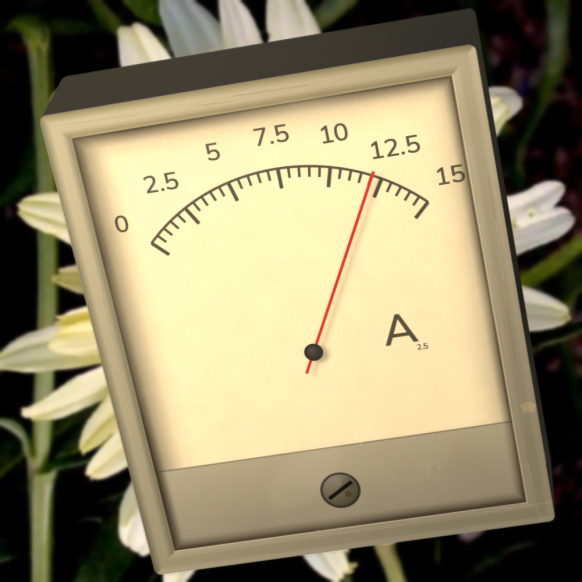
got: 12 A
